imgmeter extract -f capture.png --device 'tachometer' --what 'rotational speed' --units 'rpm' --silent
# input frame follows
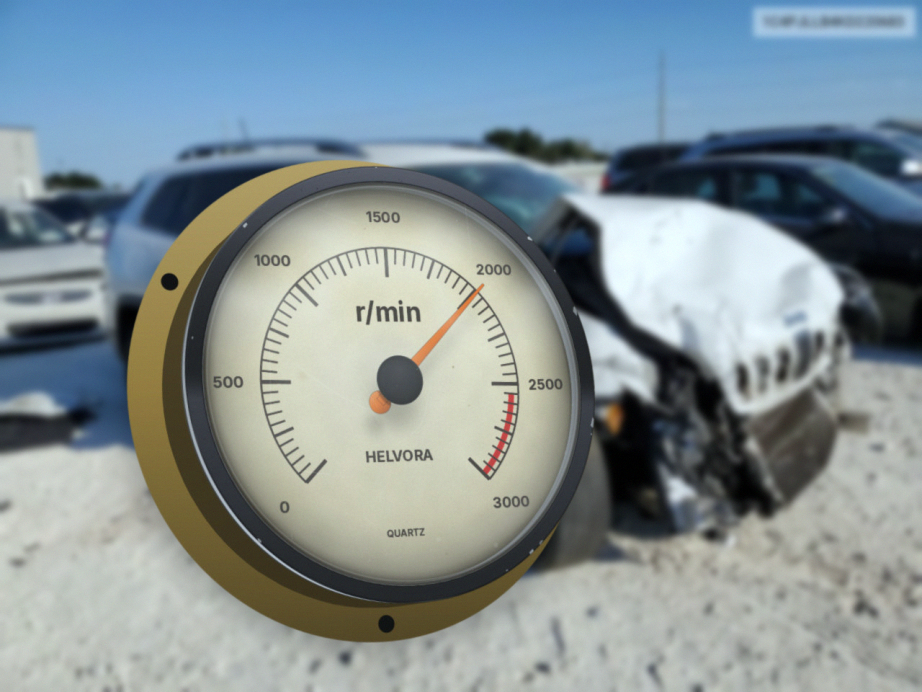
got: 2000 rpm
